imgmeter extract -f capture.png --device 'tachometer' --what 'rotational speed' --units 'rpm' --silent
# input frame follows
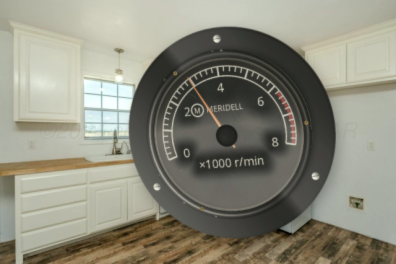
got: 3000 rpm
